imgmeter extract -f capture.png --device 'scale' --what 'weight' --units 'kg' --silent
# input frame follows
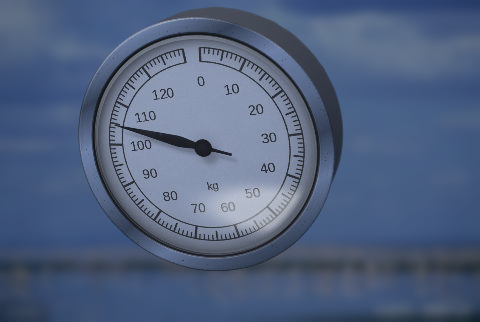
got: 105 kg
